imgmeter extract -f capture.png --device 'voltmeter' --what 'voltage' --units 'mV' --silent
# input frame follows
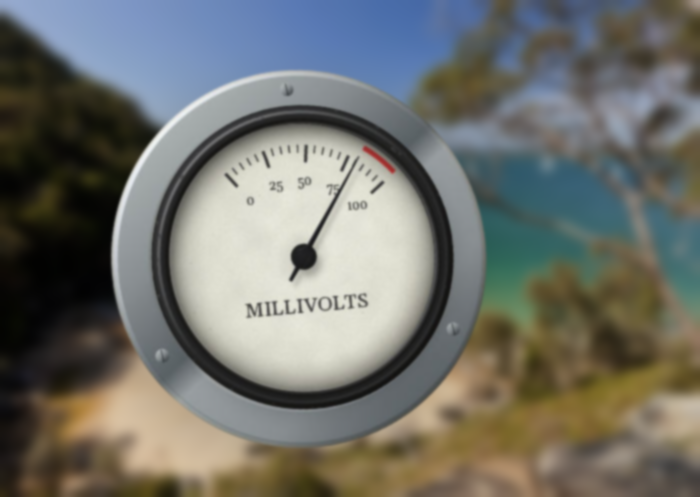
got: 80 mV
